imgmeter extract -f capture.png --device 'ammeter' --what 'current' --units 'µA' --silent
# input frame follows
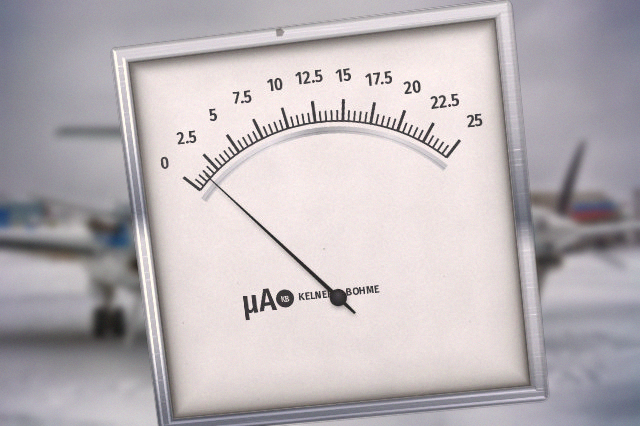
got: 1.5 µA
